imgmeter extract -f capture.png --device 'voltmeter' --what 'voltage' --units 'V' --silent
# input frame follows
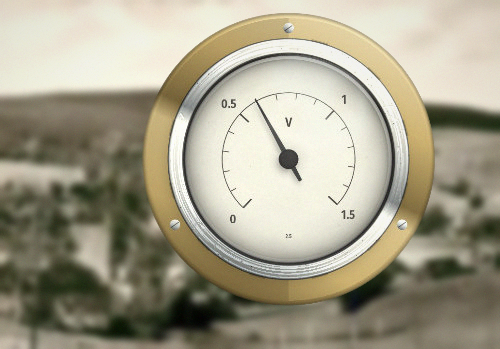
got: 0.6 V
